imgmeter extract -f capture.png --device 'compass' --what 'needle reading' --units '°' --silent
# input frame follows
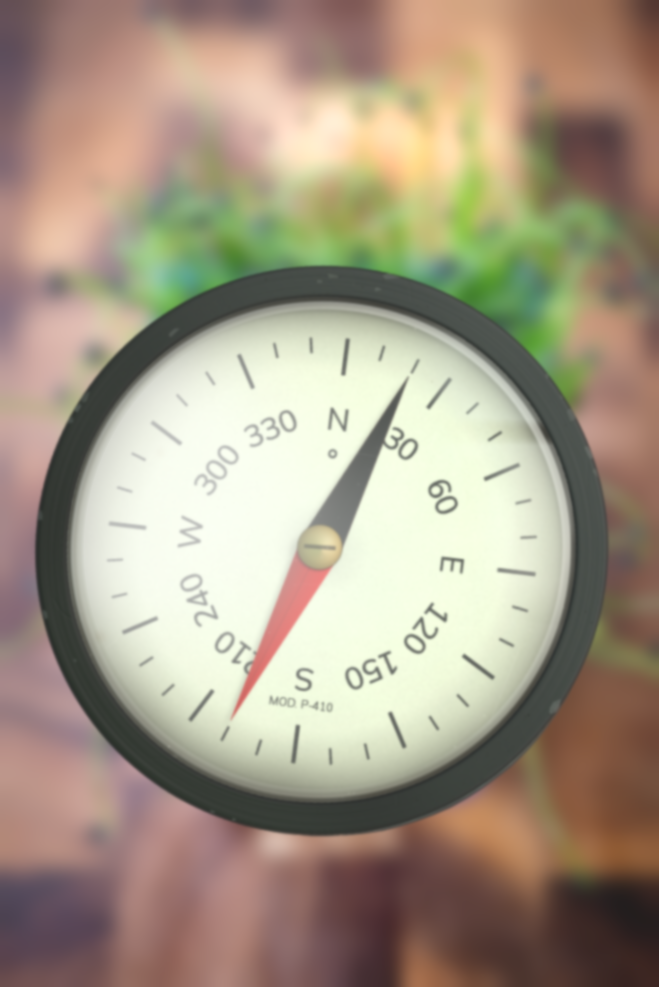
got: 200 °
